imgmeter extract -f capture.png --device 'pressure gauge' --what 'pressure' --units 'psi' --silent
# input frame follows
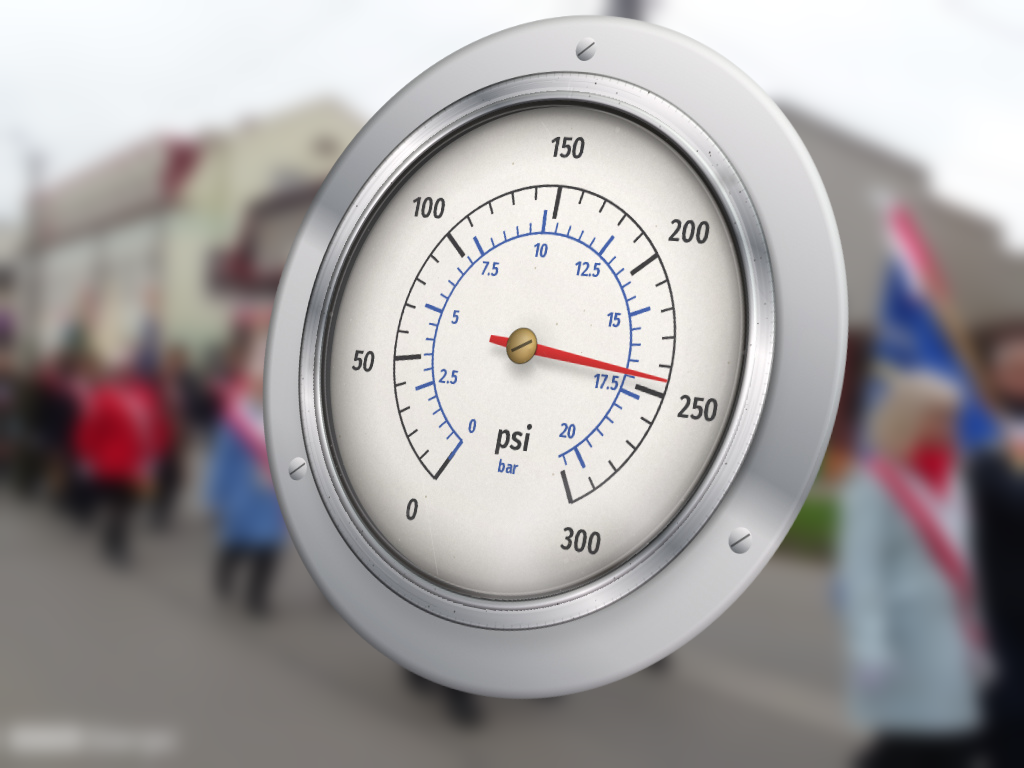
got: 245 psi
